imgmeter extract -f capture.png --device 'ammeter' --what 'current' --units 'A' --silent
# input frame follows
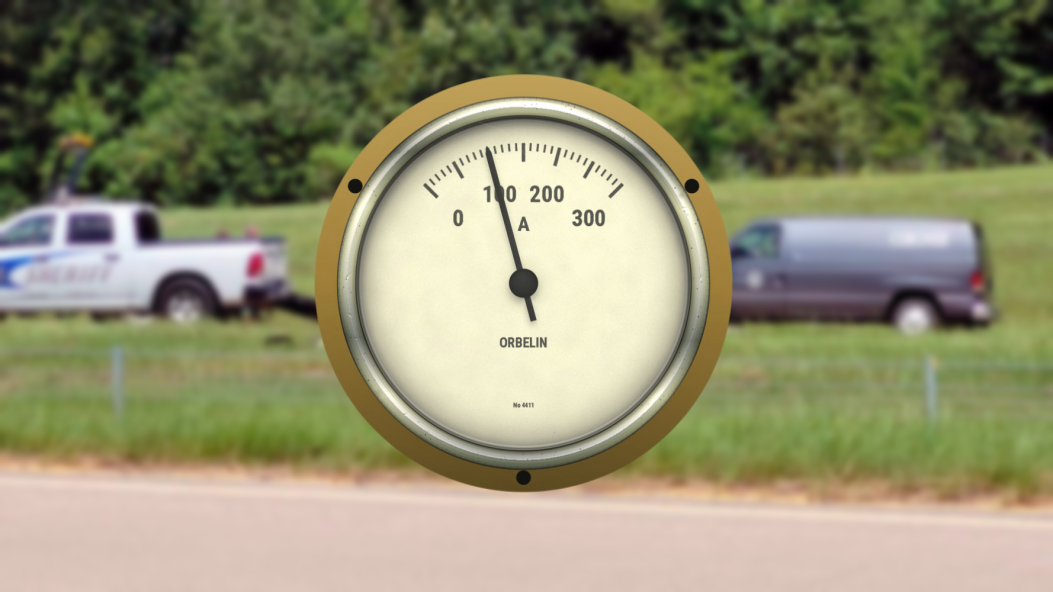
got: 100 A
